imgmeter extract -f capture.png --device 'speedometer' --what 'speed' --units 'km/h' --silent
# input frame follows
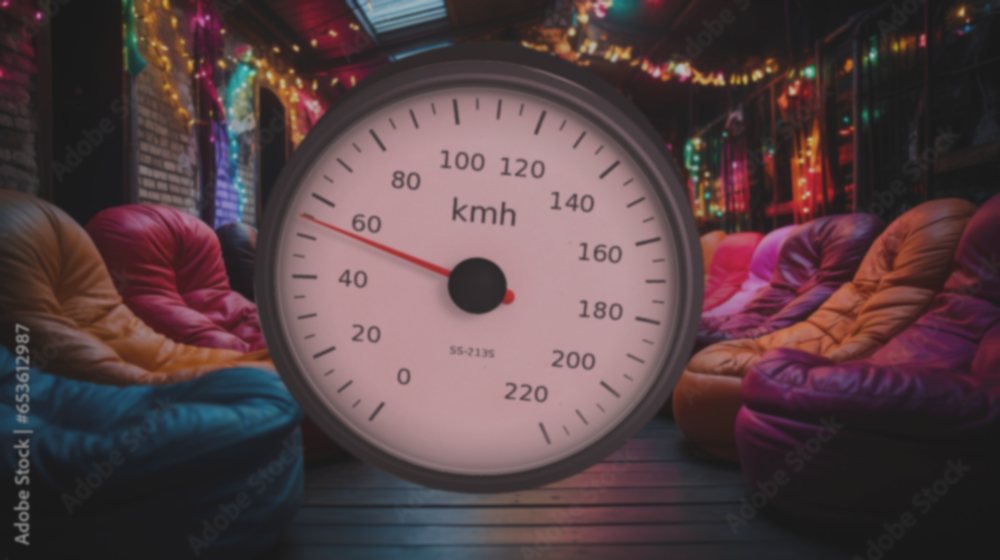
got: 55 km/h
